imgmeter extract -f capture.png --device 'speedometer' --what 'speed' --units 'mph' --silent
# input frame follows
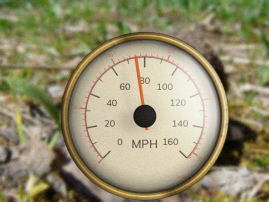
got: 75 mph
